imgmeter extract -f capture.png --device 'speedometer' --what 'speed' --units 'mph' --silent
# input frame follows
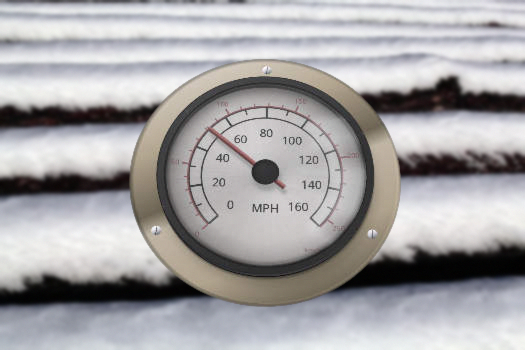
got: 50 mph
